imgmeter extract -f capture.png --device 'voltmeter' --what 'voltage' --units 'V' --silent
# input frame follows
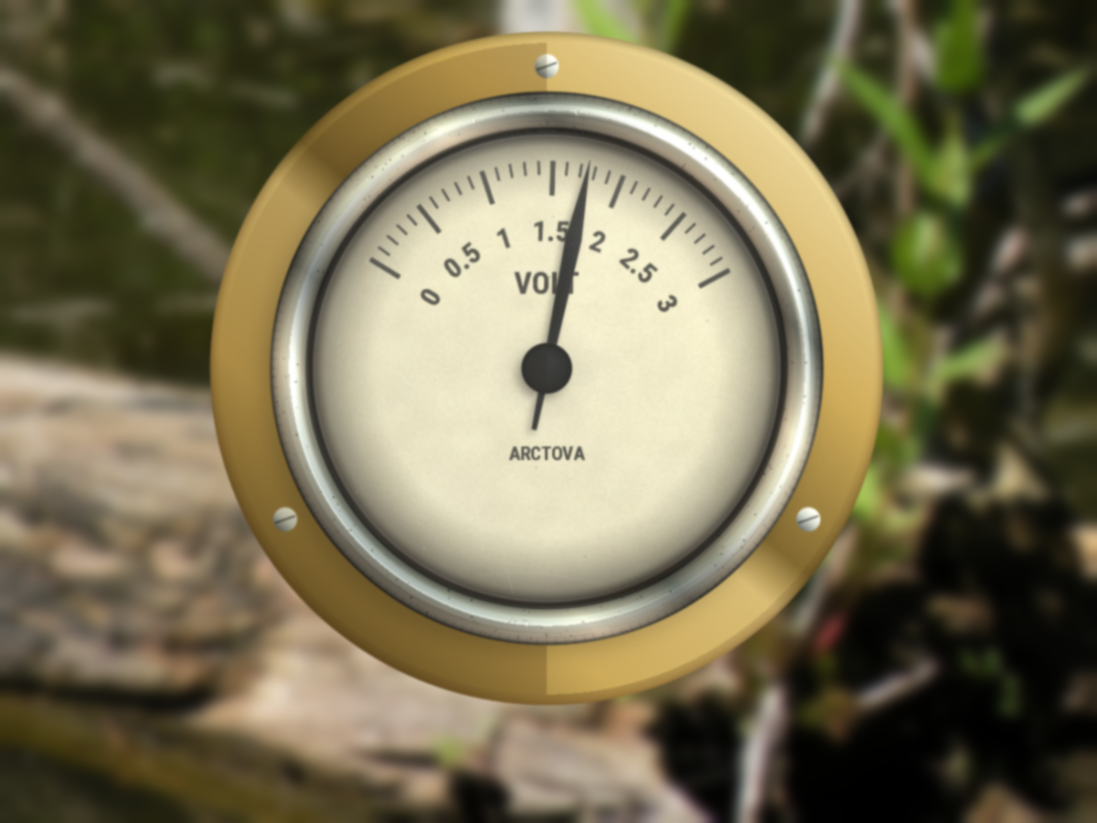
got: 1.75 V
